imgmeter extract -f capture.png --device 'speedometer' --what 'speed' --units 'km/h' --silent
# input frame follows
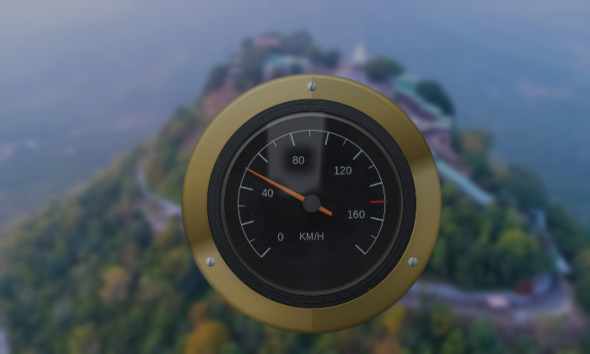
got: 50 km/h
